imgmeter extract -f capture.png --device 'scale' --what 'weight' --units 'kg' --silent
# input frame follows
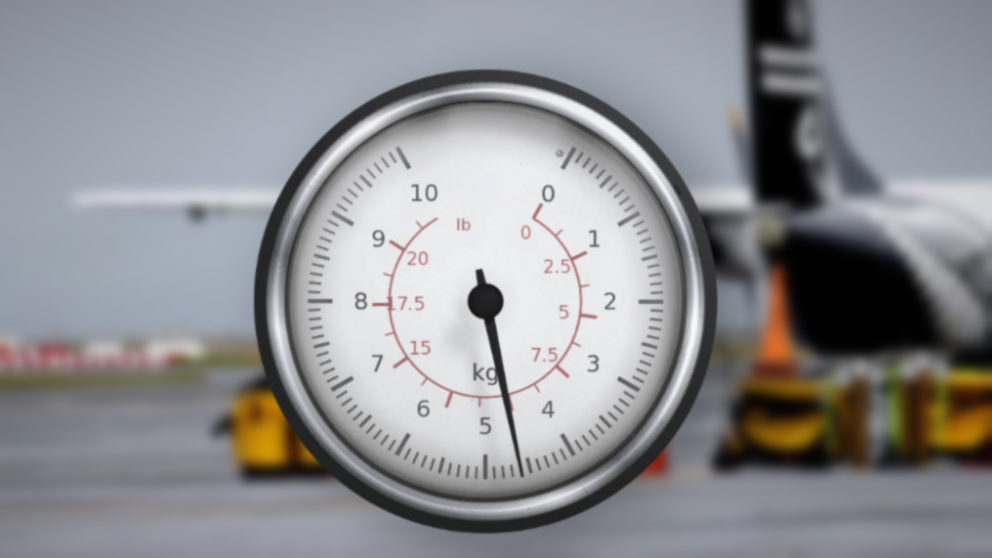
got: 4.6 kg
